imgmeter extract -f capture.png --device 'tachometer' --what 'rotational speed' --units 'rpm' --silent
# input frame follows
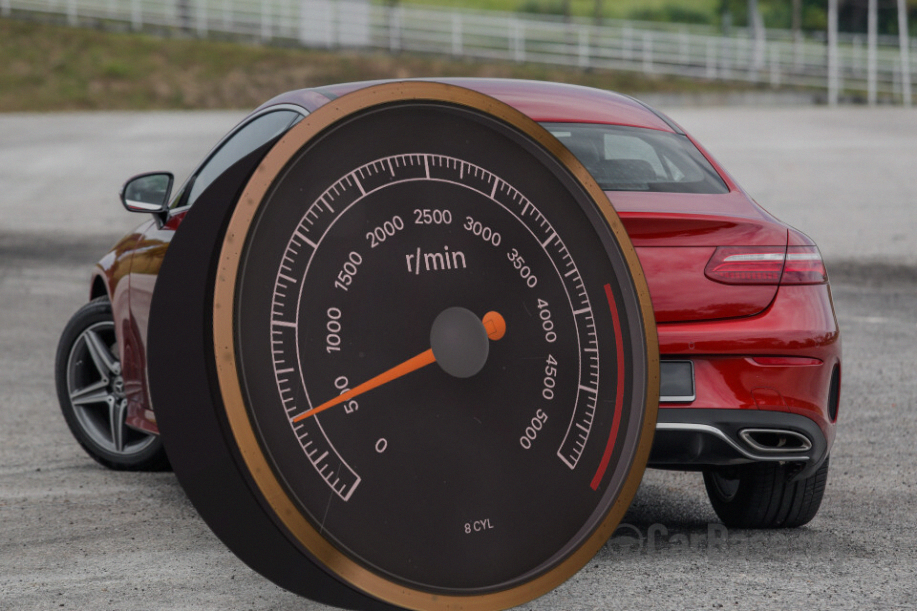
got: 500 rpm
